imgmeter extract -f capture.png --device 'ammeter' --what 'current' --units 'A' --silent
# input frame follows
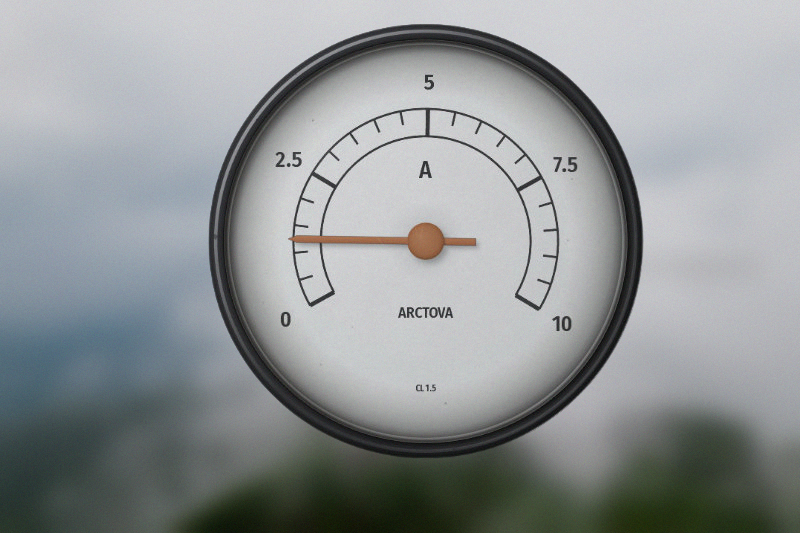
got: 1.25 A
